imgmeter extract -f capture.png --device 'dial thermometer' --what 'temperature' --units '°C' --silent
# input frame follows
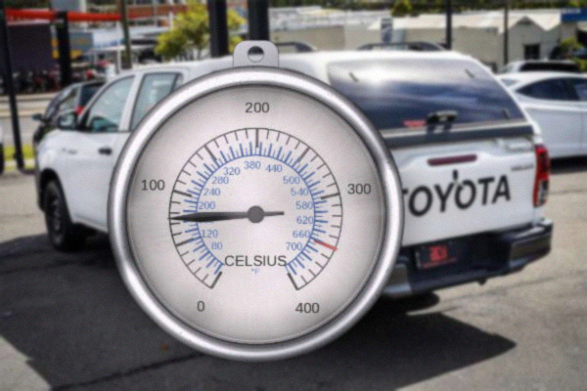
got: 75 °C
